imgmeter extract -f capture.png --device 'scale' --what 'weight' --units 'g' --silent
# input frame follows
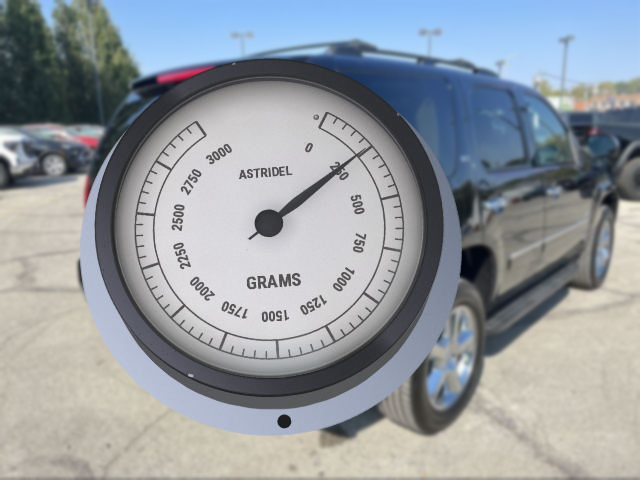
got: 250 g
